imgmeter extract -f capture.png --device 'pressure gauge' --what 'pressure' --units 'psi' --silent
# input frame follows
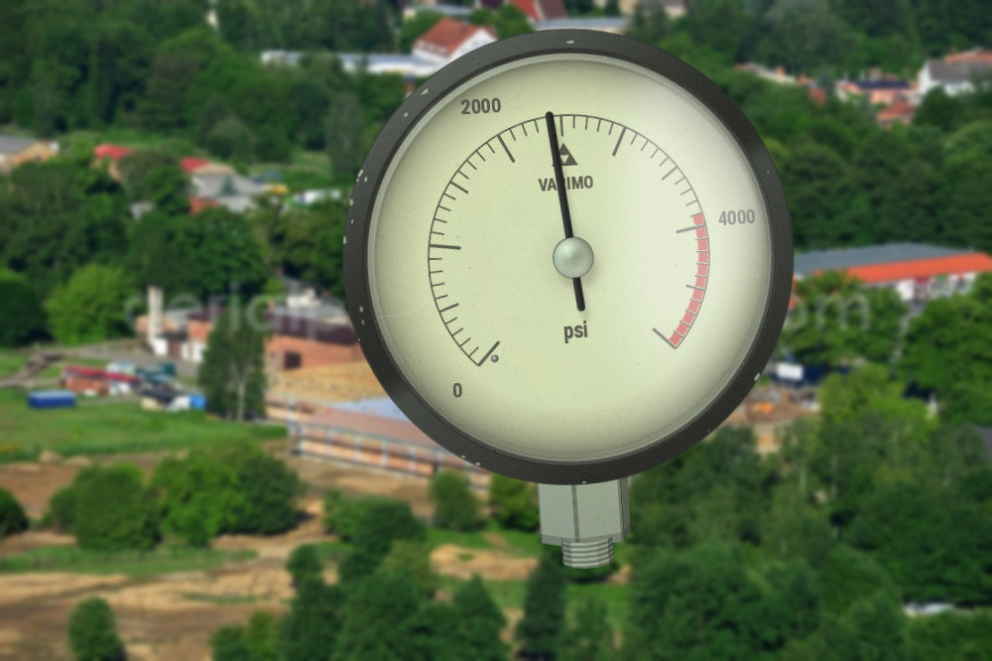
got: 2400 psi
